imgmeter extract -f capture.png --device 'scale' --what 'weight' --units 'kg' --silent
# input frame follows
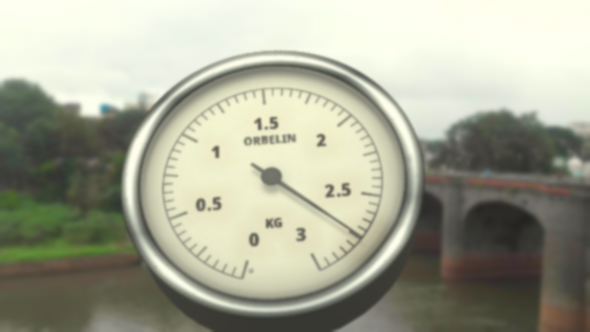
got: 2.75 kg
